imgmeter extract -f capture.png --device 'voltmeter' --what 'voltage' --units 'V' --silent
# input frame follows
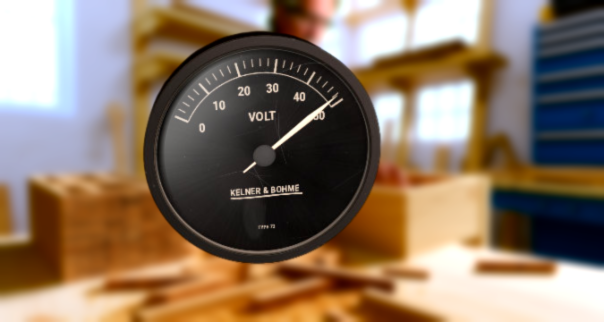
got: 48 V
